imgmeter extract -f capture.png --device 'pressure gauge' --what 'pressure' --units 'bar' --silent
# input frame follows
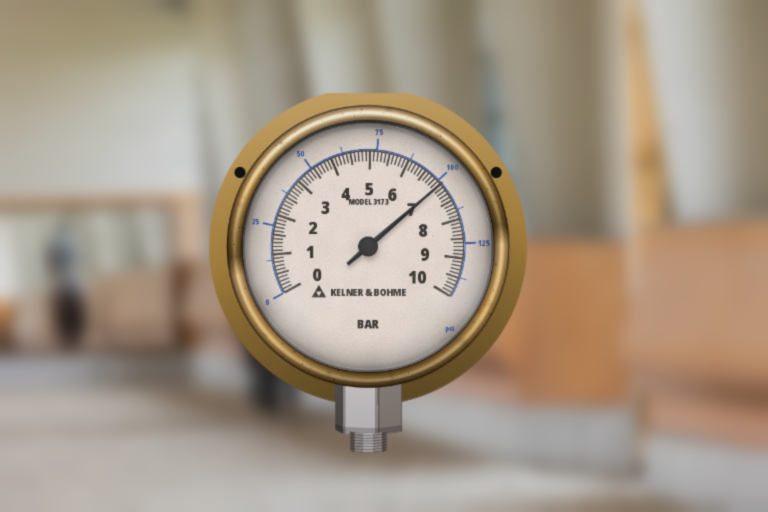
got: 7 bar
